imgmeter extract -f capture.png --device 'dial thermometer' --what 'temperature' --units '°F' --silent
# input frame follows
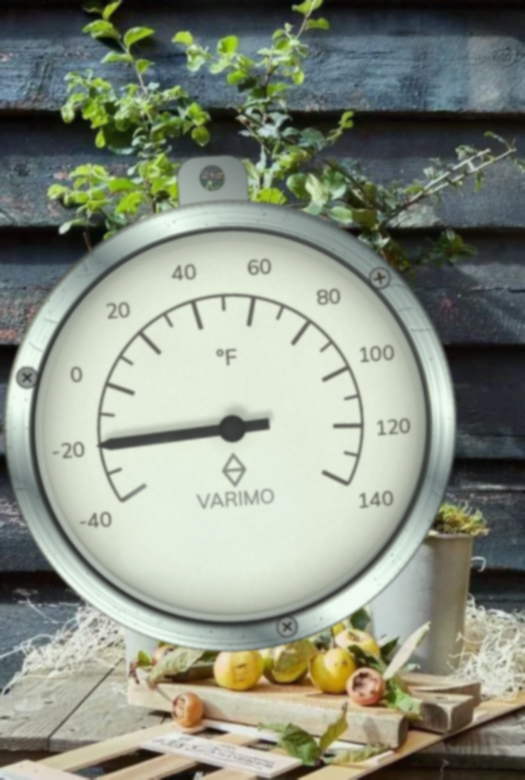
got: -20 °F
